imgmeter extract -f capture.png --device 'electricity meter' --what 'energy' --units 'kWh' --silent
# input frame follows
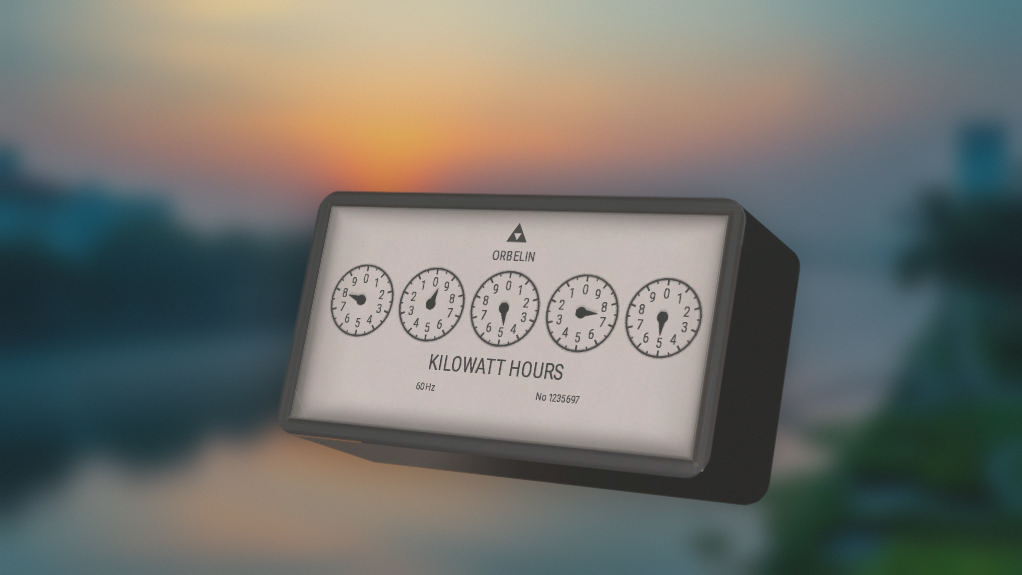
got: 79475 kWh
